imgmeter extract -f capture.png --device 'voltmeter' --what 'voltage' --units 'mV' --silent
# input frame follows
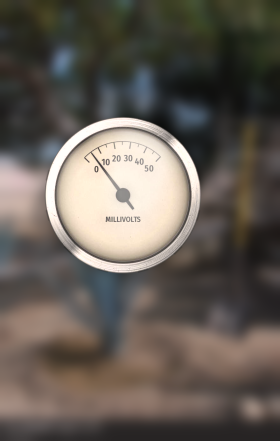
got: 5 mV
